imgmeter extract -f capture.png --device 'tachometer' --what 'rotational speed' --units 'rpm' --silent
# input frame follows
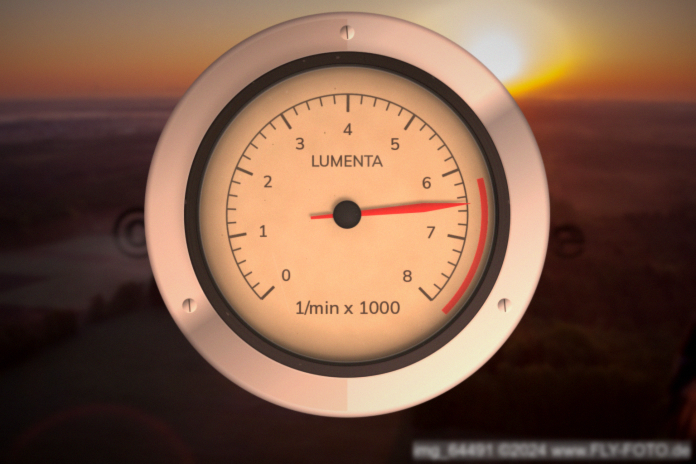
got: 6500 rpm
